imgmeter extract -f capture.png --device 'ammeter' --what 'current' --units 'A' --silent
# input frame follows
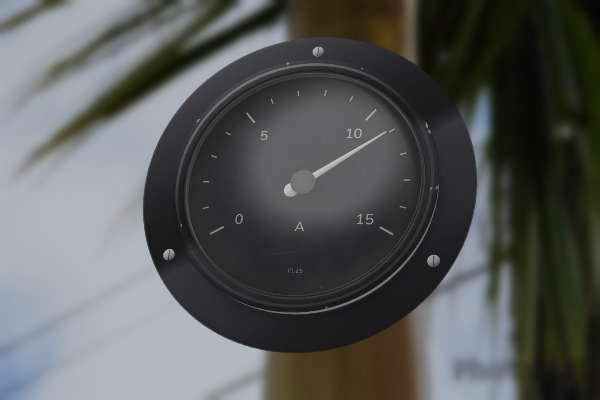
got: 11 A
